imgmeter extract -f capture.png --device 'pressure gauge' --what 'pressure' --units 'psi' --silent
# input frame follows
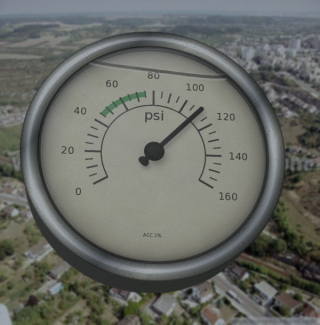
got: 110 psi
